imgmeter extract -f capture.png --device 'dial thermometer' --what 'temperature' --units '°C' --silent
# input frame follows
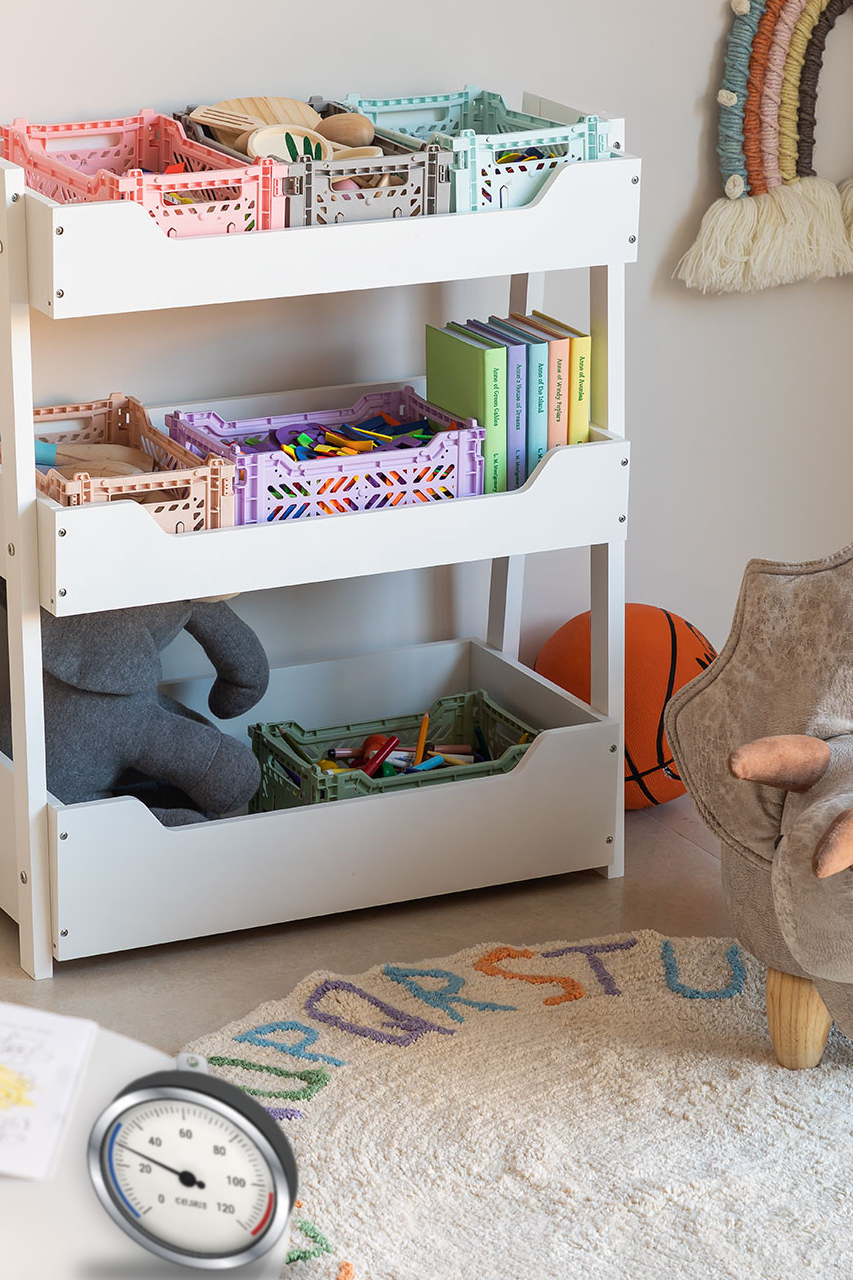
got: 30 °C
